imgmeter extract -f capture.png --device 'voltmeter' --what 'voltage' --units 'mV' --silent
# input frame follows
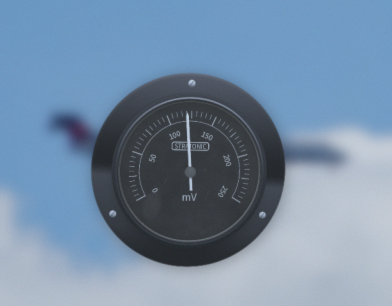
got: 120 mV
